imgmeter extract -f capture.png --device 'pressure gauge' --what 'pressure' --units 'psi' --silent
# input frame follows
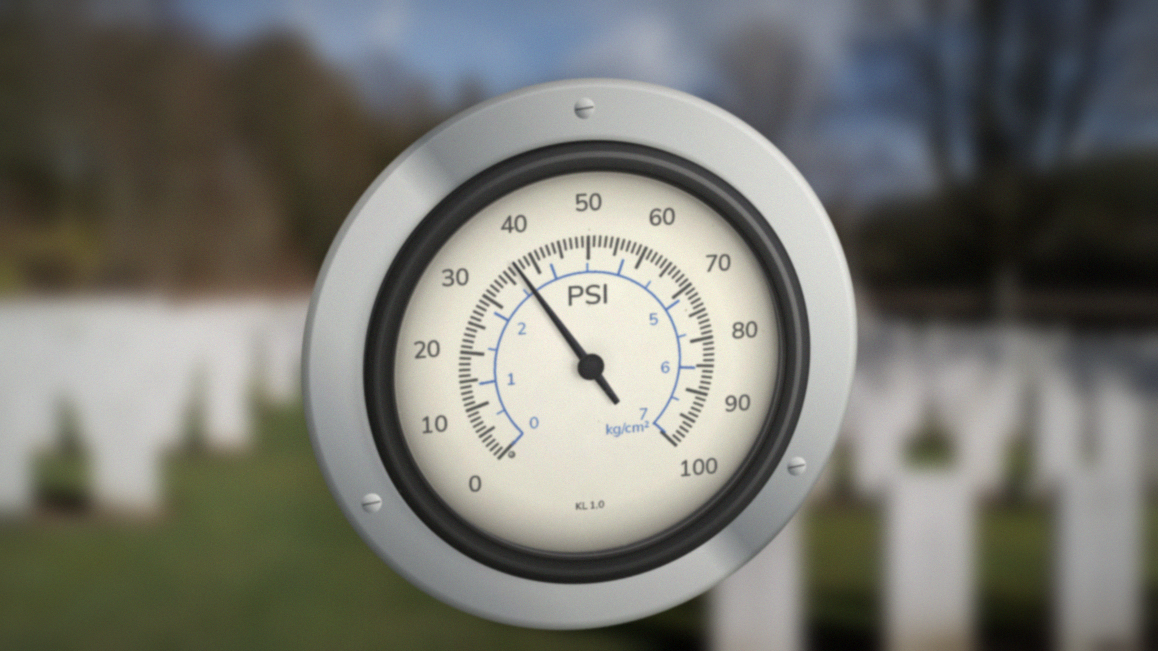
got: 37 psi
